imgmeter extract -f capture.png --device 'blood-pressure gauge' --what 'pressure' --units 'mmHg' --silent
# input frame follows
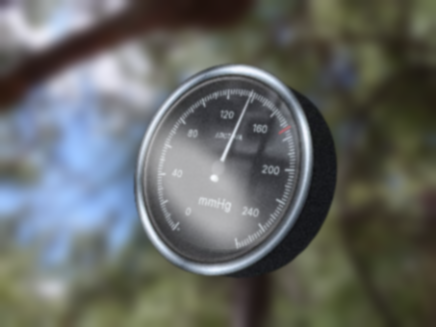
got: 140 mmHg
